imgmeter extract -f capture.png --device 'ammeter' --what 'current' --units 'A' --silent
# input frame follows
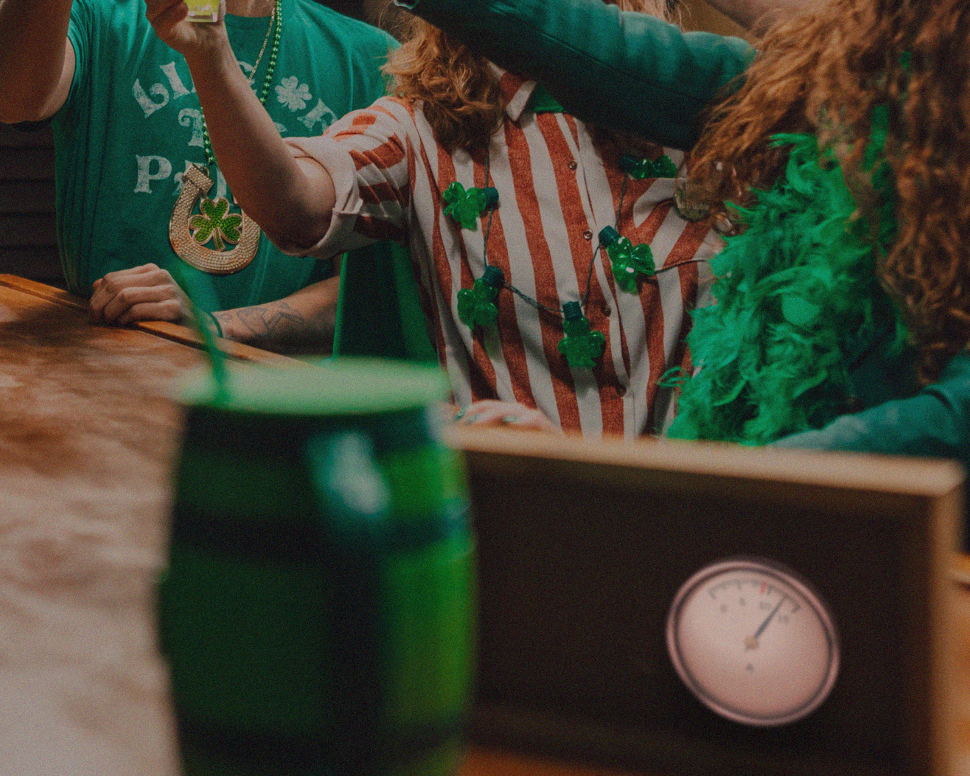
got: 12.5 A
